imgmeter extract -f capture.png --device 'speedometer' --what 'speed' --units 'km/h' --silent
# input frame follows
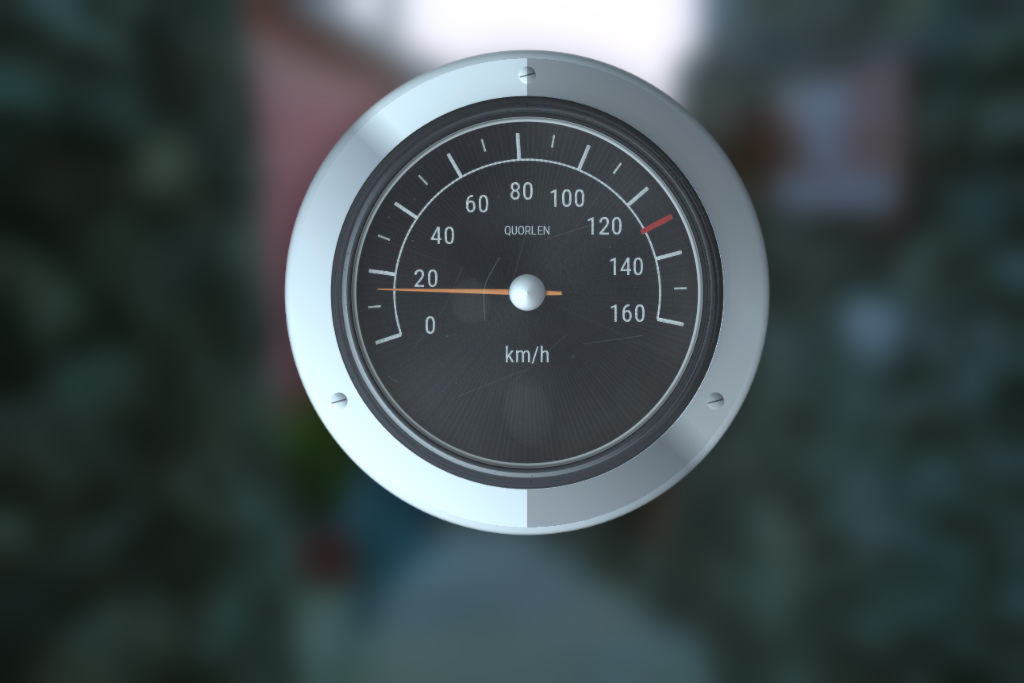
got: 15 km/h
